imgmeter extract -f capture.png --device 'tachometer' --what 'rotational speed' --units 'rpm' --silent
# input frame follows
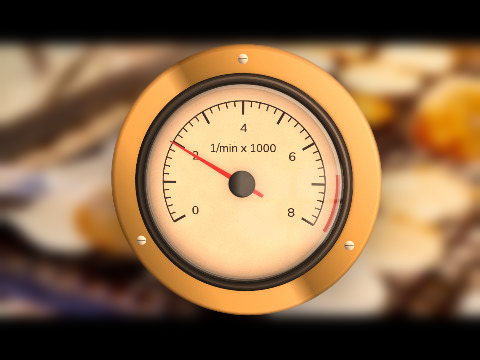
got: 2000 rpm
